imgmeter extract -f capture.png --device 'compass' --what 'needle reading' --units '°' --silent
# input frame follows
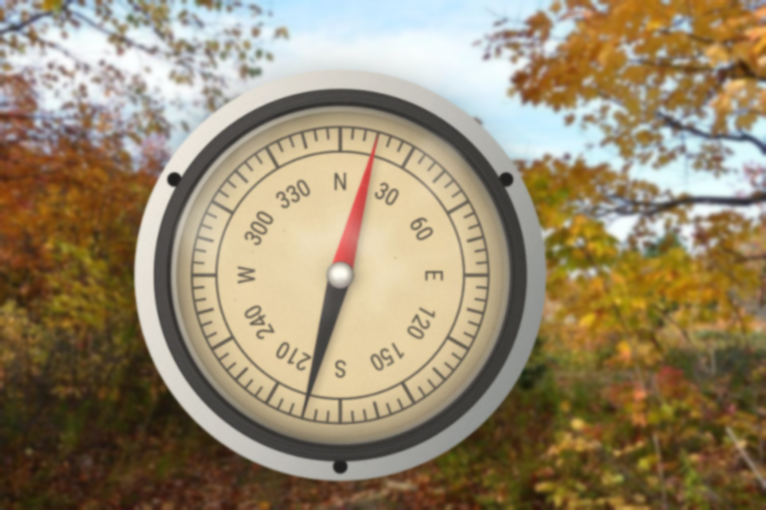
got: 15 °
